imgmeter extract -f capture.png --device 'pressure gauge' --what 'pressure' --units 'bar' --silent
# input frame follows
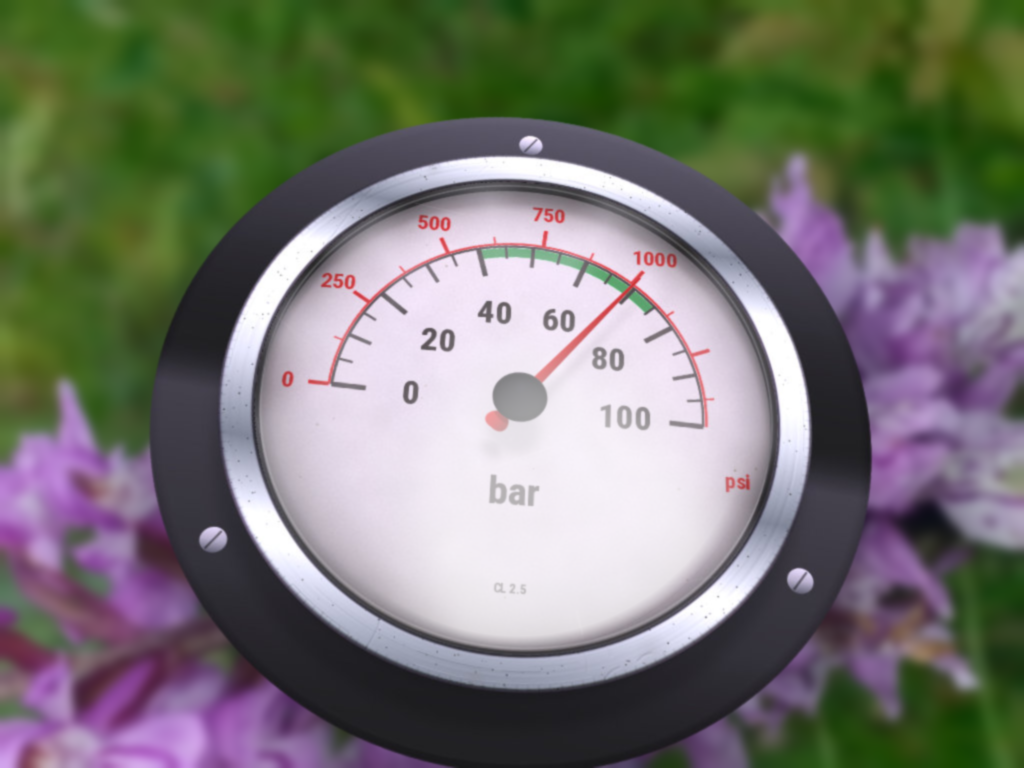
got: 70 bar
